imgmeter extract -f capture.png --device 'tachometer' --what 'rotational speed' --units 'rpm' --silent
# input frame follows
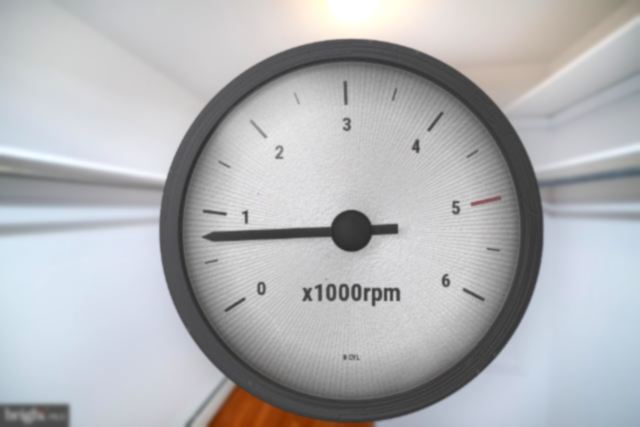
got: 750 rpm
